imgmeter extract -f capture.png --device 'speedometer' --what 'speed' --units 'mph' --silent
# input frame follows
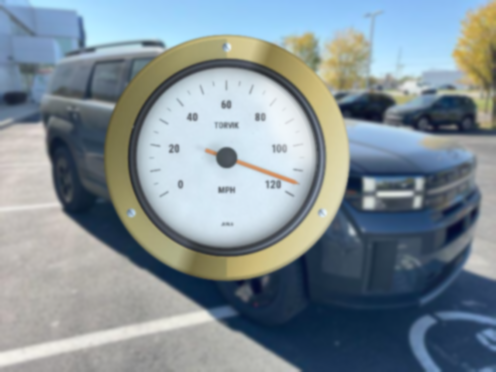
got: 115 mph
